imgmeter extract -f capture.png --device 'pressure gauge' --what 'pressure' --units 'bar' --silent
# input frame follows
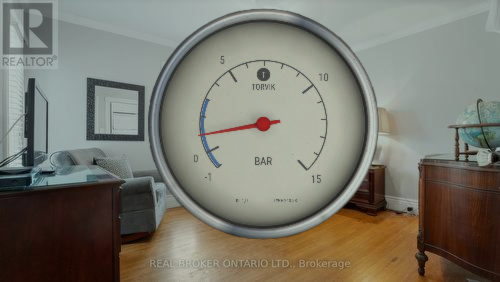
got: 1 bar
